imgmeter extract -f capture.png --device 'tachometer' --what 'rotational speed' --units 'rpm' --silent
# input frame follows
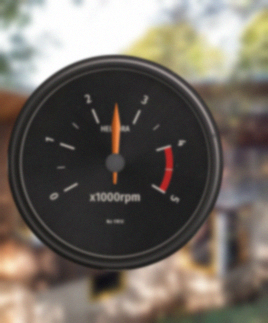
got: 2500 rpm
